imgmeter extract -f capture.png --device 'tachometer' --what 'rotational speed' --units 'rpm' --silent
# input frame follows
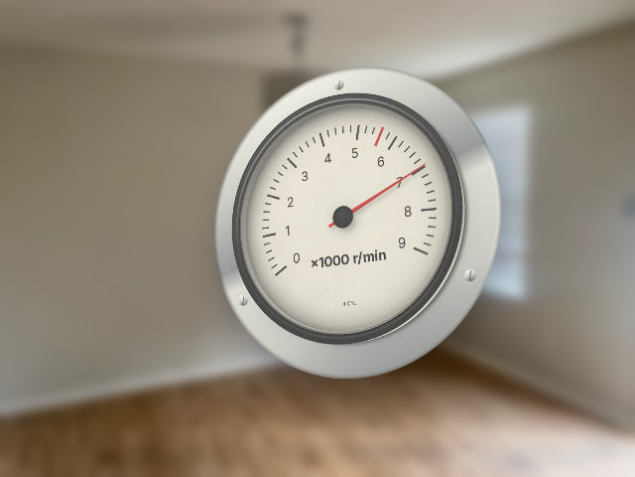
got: 7000 rpm
